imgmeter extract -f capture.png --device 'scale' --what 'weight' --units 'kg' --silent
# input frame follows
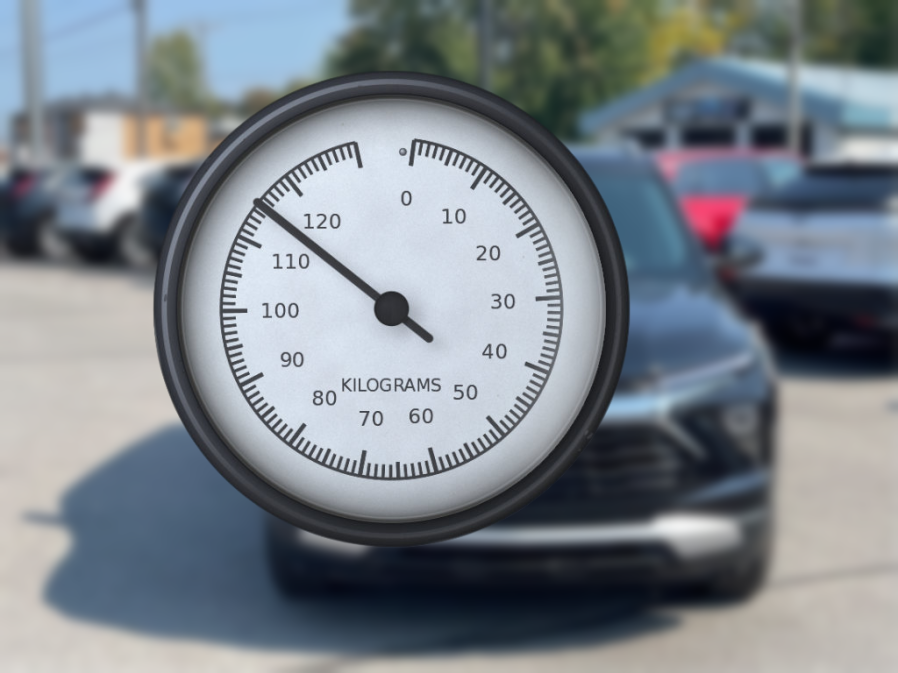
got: 115 kg
